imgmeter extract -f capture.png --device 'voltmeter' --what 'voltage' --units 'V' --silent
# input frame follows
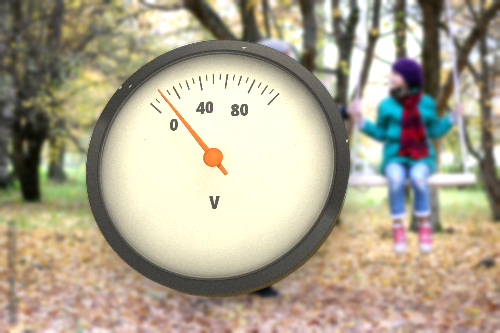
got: 10 V
